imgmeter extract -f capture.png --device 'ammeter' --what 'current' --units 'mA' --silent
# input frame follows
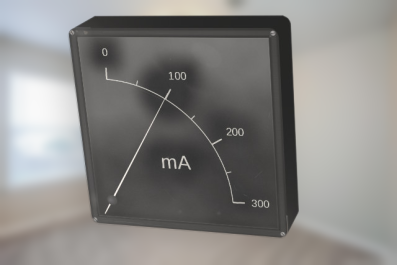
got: 100 mA
